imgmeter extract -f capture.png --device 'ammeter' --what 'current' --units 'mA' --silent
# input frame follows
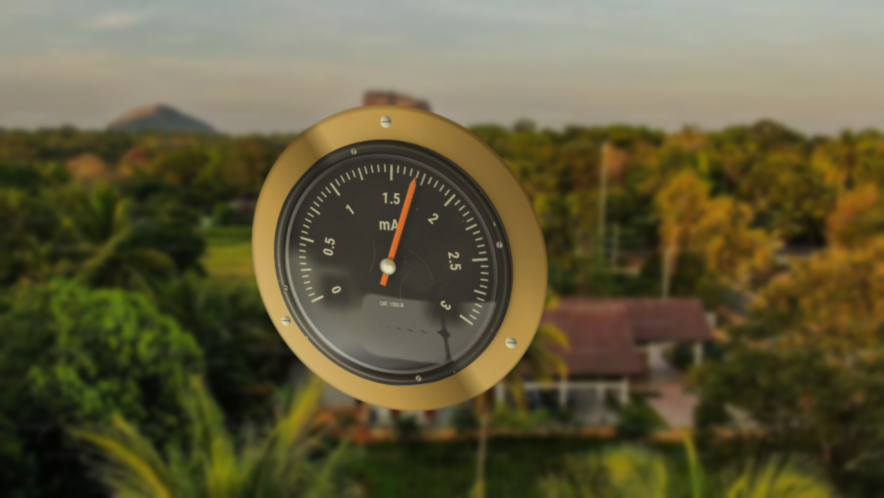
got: 1.7 mA
